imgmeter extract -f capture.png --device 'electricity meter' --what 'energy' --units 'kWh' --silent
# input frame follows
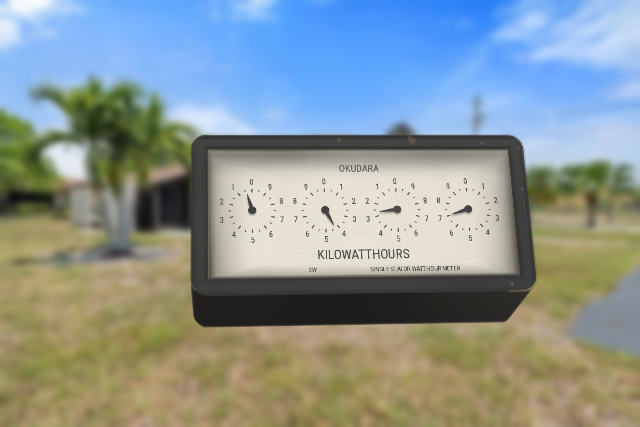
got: 427 kWh
